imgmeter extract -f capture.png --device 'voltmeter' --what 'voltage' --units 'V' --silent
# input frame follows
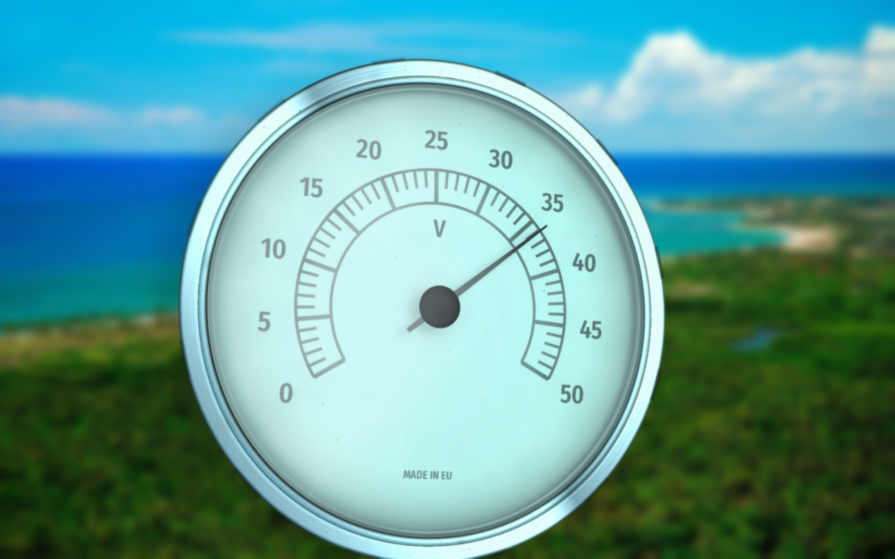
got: 36 V
